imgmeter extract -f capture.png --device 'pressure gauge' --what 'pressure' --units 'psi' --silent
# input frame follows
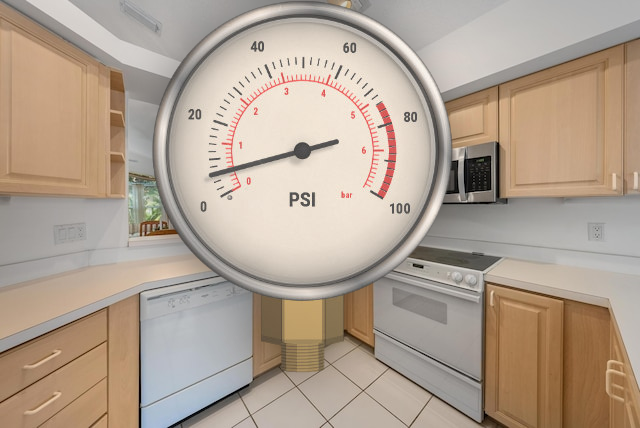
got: 6 psi
